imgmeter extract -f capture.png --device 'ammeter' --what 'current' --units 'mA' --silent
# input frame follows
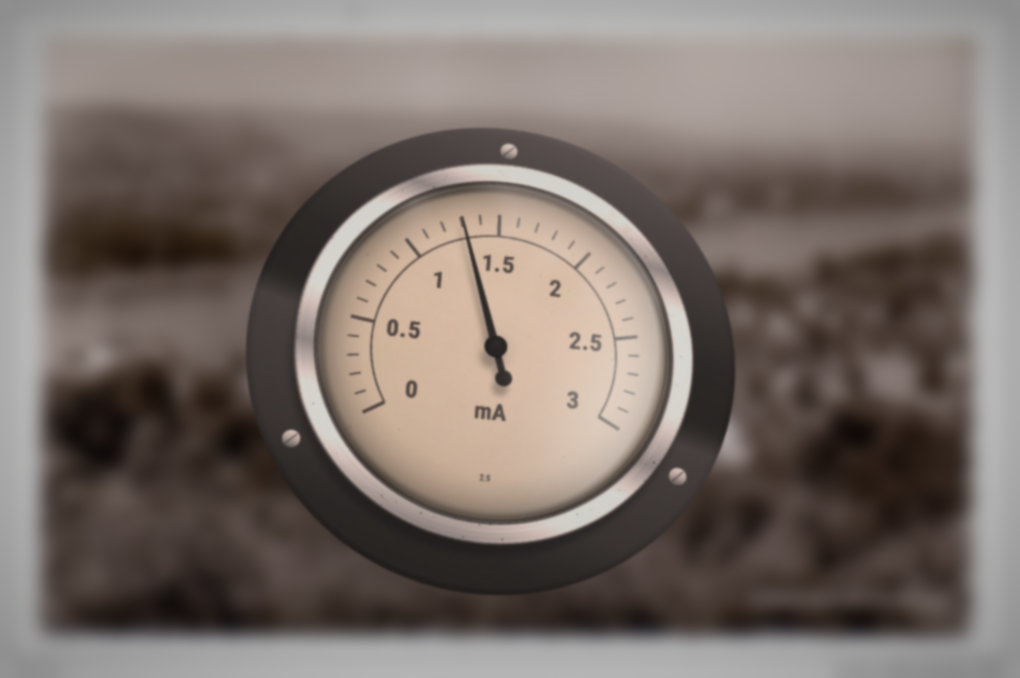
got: 1.3 mA
